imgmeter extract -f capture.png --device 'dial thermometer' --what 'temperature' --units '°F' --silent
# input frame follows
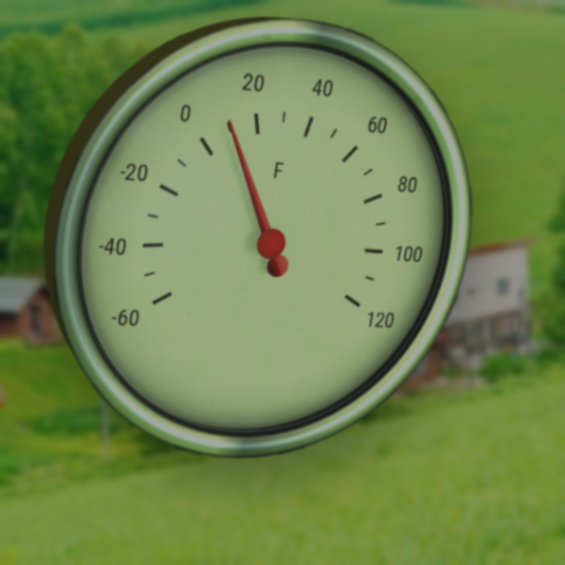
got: 10 °F
